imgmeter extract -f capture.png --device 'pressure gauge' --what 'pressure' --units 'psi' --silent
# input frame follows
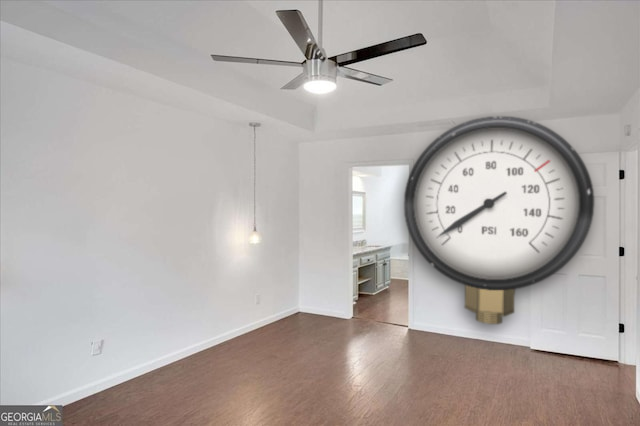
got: 5 psi
